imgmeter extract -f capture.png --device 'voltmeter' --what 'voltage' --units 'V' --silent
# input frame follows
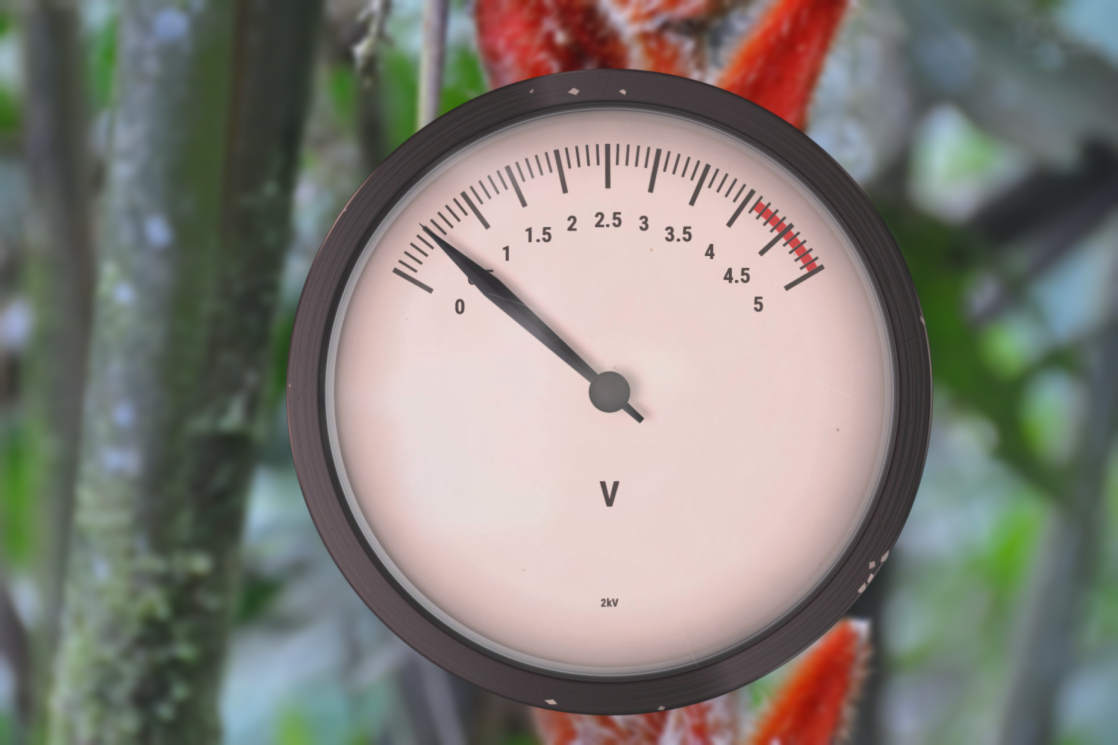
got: 0.5 V
